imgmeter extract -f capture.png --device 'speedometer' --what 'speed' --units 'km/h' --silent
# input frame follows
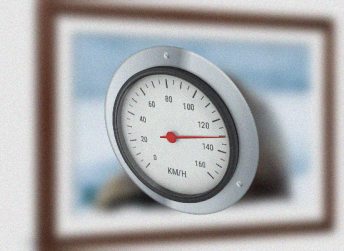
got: 130 km/h
